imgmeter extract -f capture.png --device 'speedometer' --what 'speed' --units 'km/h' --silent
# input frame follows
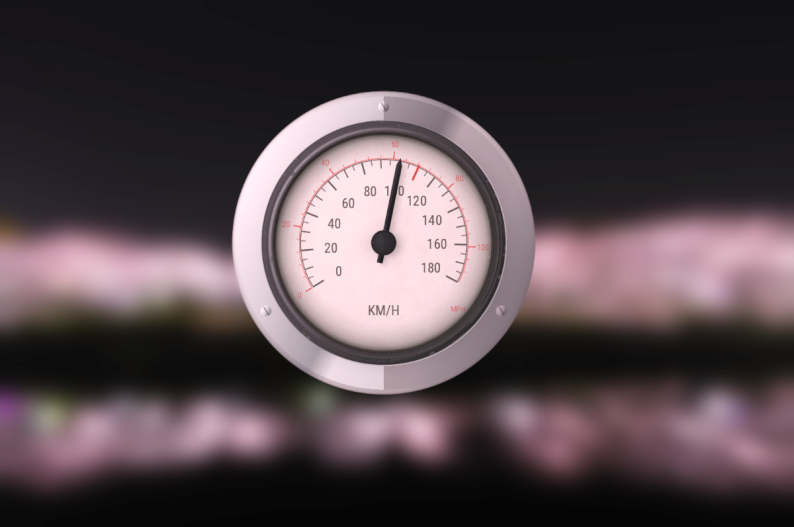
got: 100 km/h
